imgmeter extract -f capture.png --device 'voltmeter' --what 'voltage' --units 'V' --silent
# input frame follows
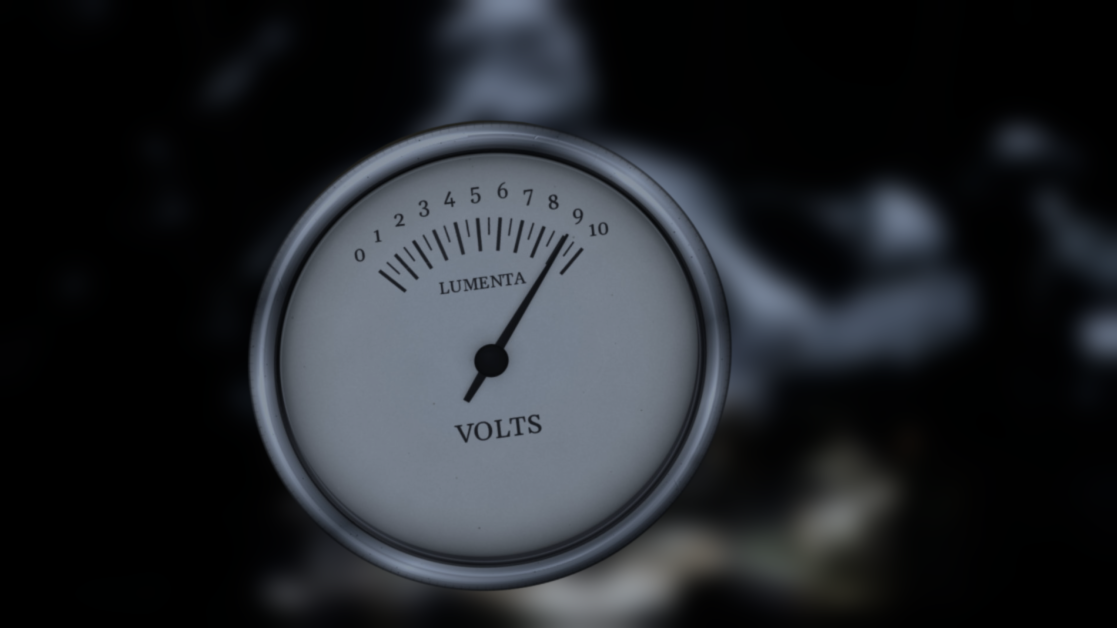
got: 9 V
